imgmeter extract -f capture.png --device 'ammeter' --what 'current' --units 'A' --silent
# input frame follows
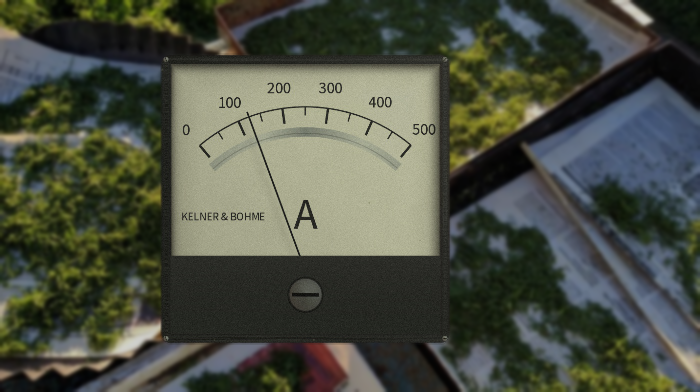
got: 125 A
